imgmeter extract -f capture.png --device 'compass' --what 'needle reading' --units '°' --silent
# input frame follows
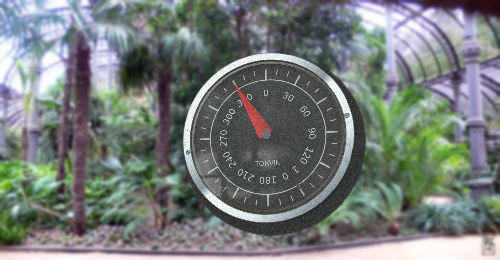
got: 330 °
